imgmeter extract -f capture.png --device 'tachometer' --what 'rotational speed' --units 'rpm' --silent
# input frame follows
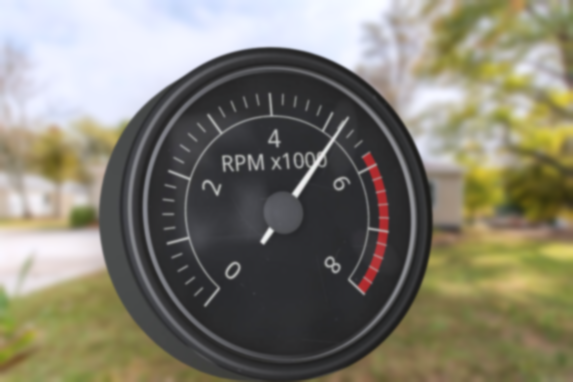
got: 5200 rpm
